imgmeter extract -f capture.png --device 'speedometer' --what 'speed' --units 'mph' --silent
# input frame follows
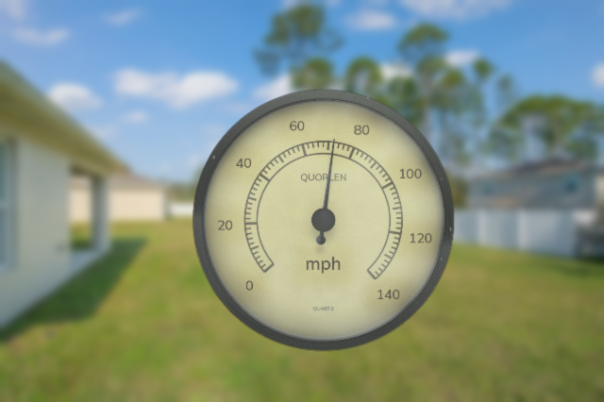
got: 72 mph
